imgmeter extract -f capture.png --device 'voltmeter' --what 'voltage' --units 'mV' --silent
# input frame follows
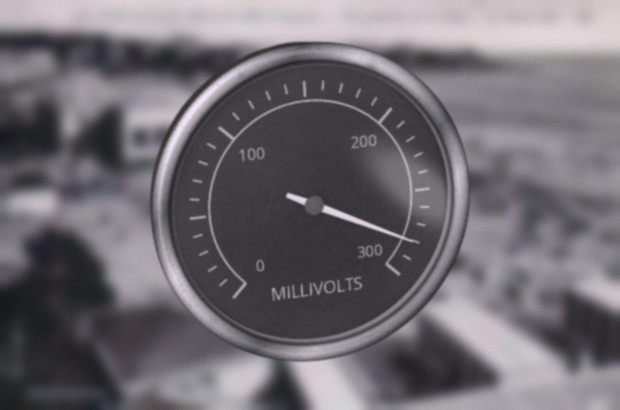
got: 280 mV
